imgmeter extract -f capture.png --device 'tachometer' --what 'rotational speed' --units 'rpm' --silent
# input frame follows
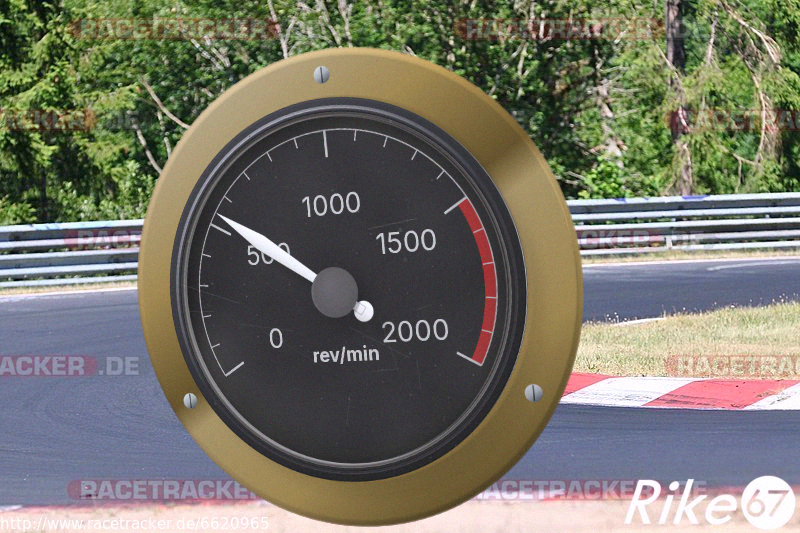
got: 550 rpm
